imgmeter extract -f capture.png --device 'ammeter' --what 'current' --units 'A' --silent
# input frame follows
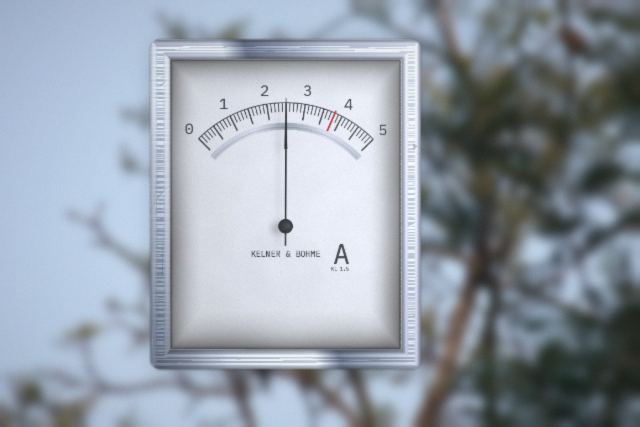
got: 2.5 A
